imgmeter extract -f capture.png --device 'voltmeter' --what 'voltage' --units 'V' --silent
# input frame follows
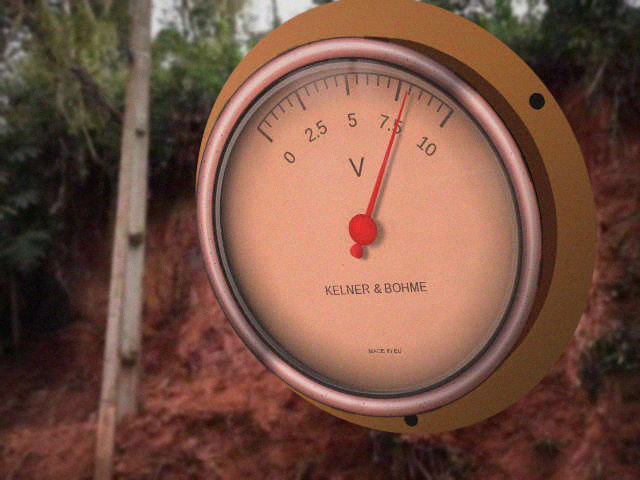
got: 8 V
